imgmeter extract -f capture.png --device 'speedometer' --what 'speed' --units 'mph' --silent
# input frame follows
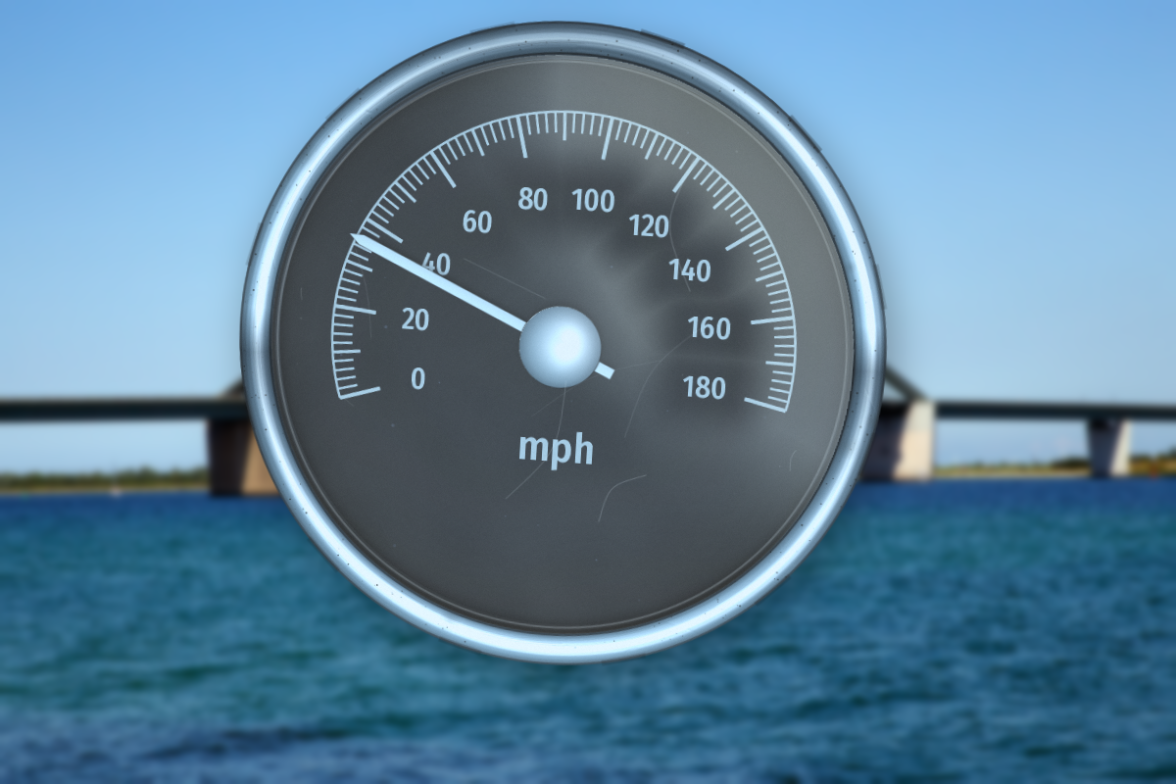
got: 36 mph
